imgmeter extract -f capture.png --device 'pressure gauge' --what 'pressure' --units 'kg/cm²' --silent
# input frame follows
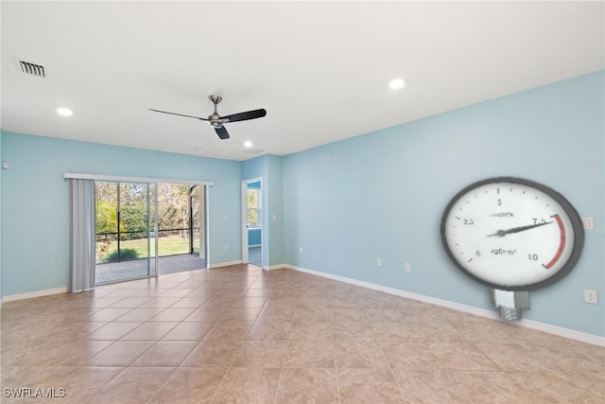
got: 7.75 kg/cm²
